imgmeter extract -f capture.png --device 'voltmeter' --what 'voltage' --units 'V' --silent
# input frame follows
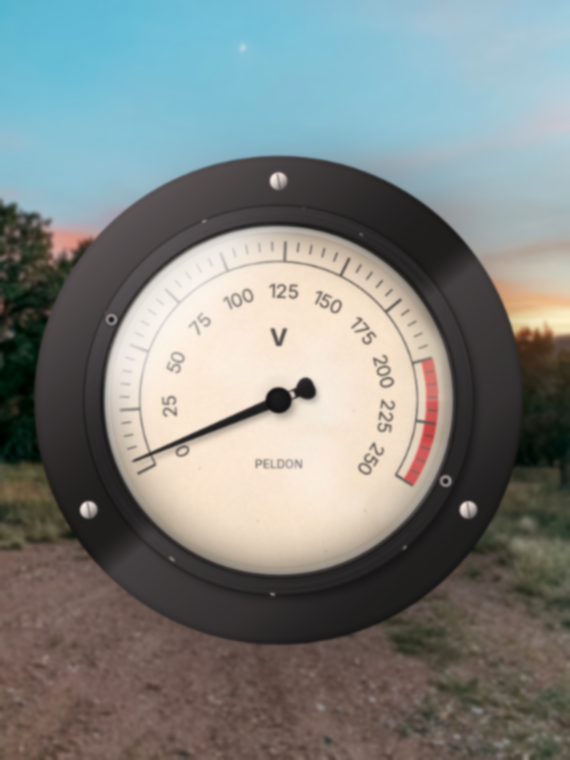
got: 5 V
